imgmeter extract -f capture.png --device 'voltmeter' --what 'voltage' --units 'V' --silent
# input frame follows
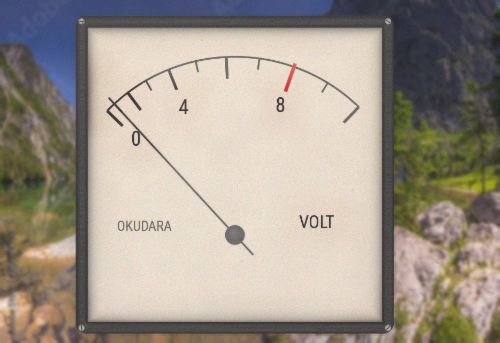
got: 1 V
